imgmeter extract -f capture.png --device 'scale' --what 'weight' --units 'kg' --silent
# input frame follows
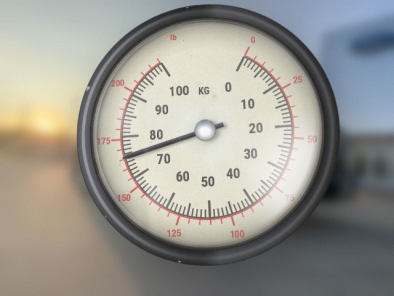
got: 75 kg
